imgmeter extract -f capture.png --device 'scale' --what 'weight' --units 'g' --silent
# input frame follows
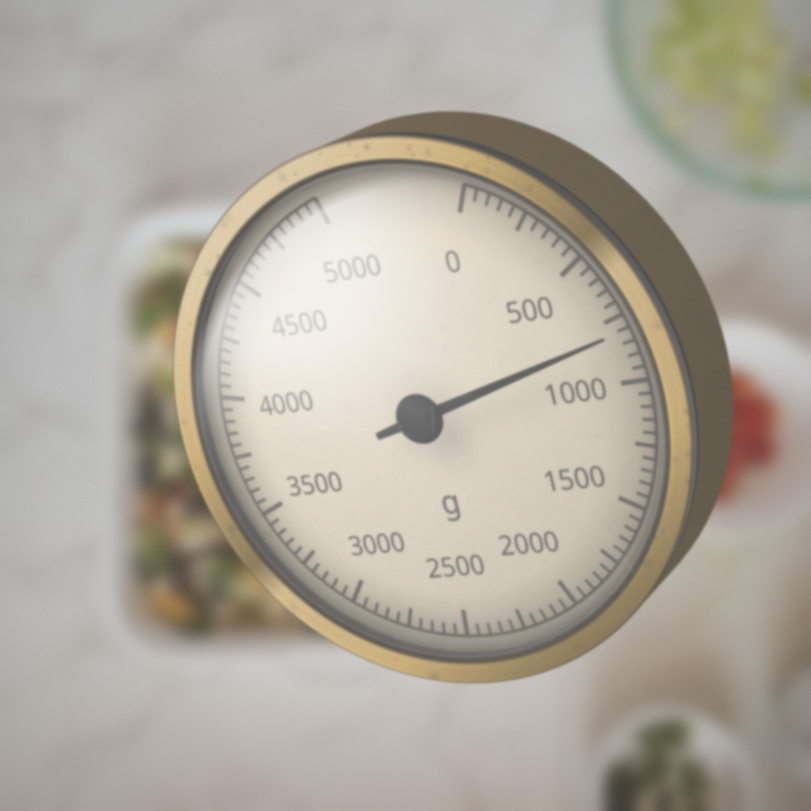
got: 800 g
